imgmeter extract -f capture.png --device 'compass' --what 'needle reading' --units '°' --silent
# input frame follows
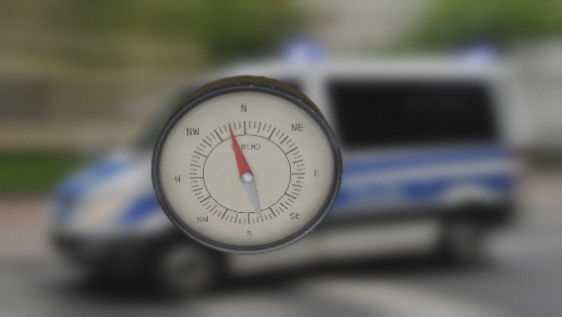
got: 345 °
